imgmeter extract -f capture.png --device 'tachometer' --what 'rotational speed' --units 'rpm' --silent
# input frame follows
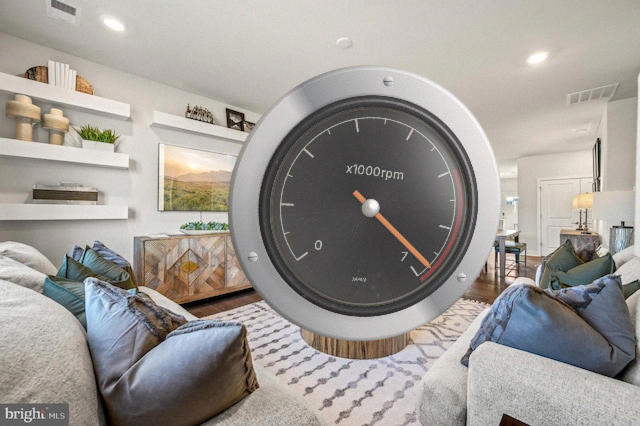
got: 6750 rpm
